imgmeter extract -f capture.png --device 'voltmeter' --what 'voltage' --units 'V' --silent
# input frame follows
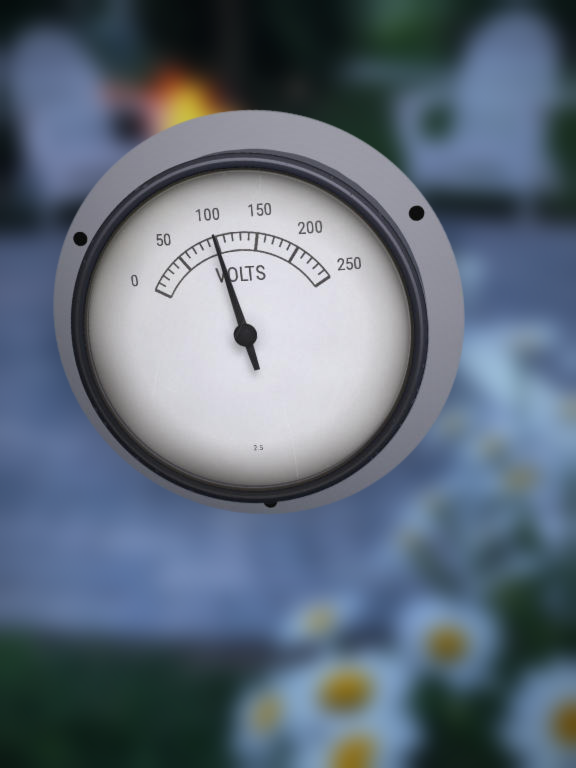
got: 100 V
